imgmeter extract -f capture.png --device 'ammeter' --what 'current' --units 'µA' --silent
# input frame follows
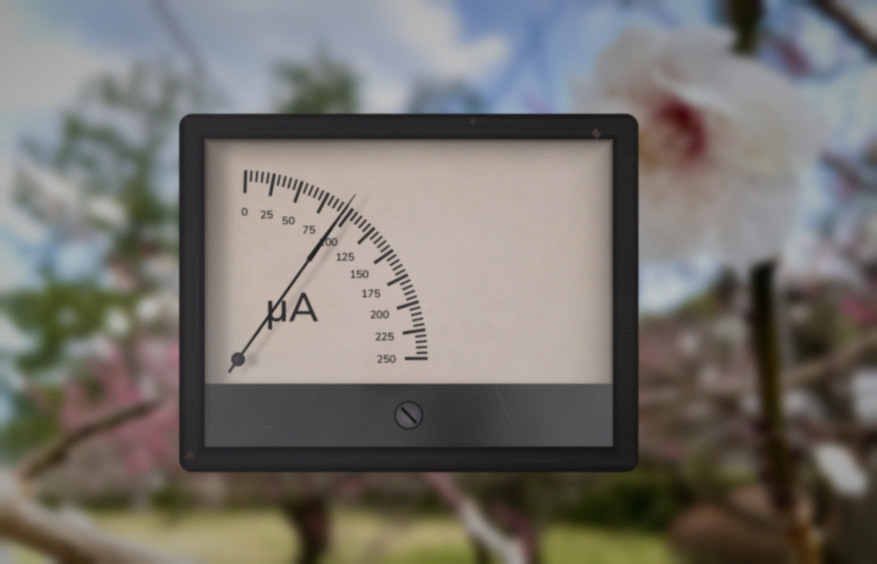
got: 95 µA
